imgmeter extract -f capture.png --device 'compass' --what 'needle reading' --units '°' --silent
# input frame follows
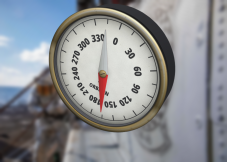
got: 165 °
